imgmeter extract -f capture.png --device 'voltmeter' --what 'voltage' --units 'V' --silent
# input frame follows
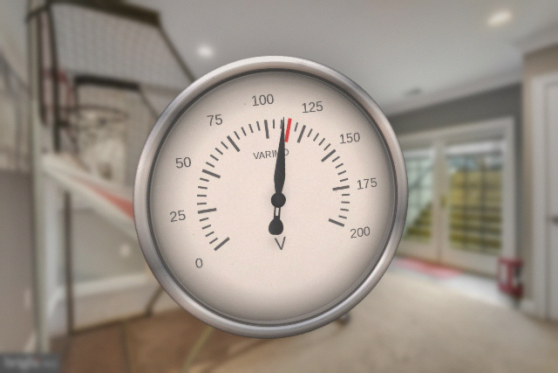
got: 110 V
